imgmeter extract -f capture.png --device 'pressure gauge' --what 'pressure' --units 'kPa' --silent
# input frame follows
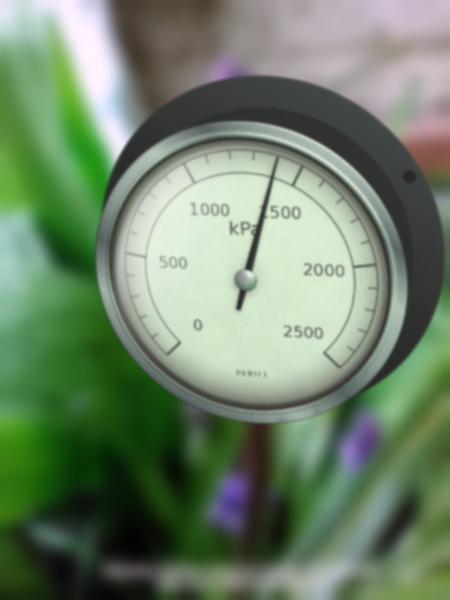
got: 1400 kPa
